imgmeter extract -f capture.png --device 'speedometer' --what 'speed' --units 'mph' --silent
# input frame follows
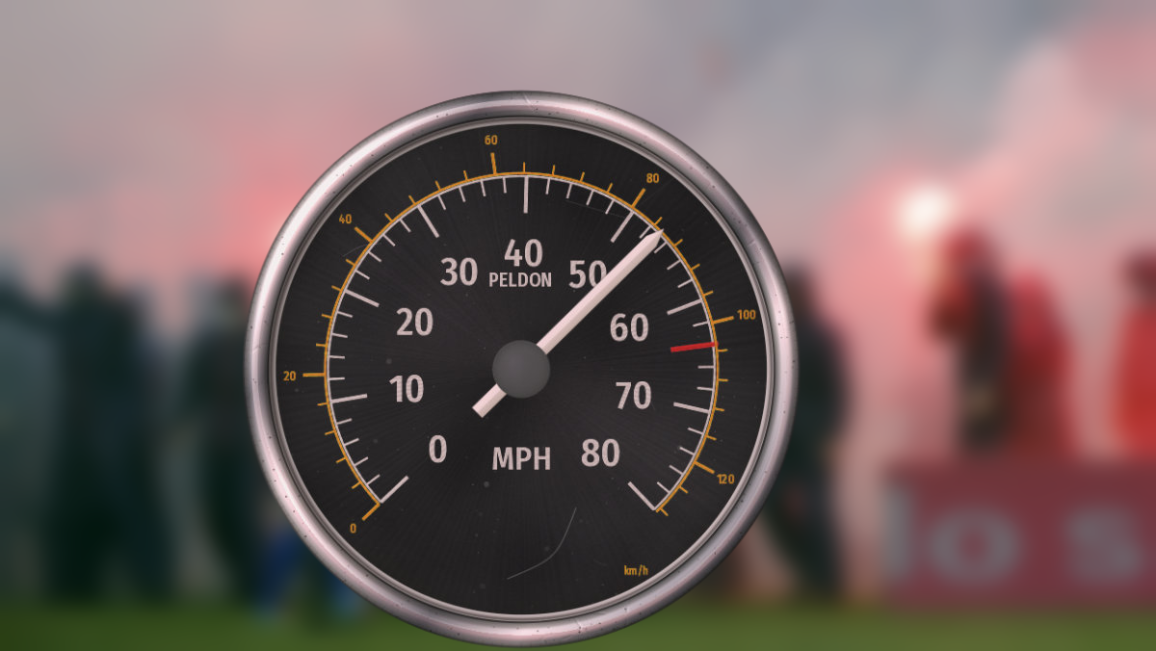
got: 53 mph
